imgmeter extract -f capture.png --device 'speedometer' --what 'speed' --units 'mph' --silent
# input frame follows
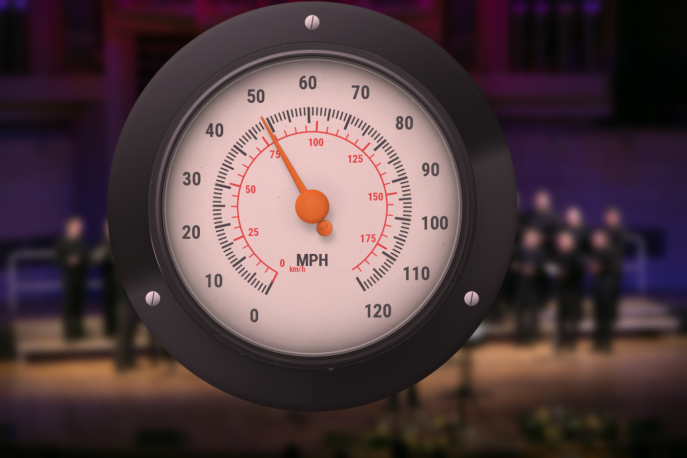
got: 49 mph
